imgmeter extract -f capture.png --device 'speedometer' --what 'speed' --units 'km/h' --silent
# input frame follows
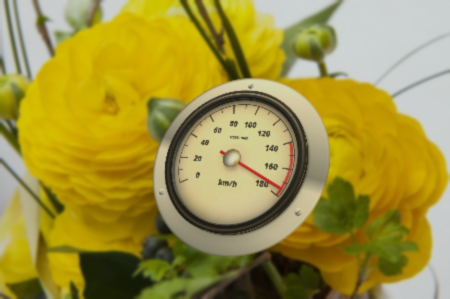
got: 175 km/h
